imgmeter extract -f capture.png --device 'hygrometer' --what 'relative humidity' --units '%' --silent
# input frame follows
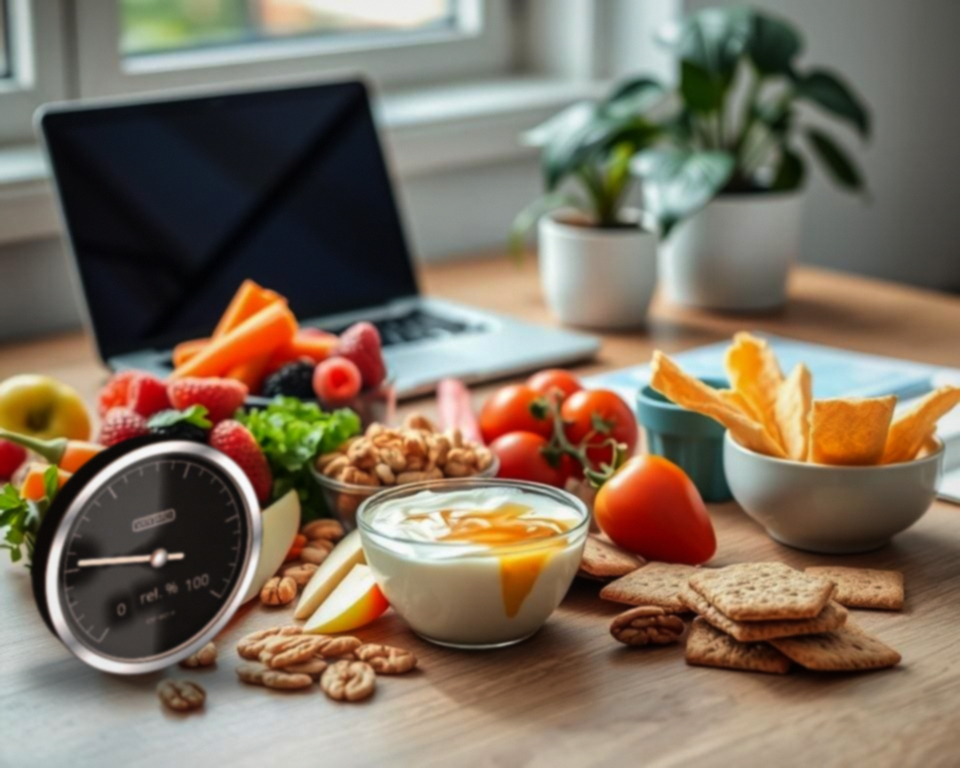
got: 22 %
